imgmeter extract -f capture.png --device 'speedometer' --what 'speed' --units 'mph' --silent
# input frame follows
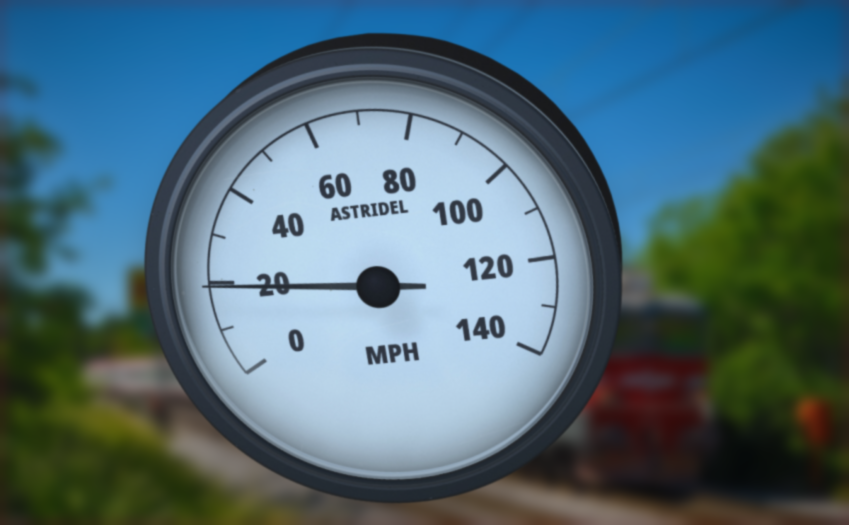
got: 20 mph
